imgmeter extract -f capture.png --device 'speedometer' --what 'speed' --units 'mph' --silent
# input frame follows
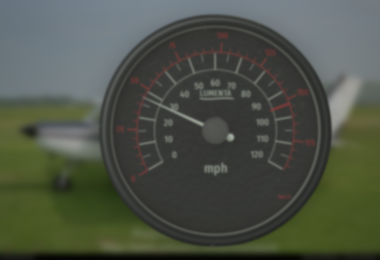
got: 27.5 mph
